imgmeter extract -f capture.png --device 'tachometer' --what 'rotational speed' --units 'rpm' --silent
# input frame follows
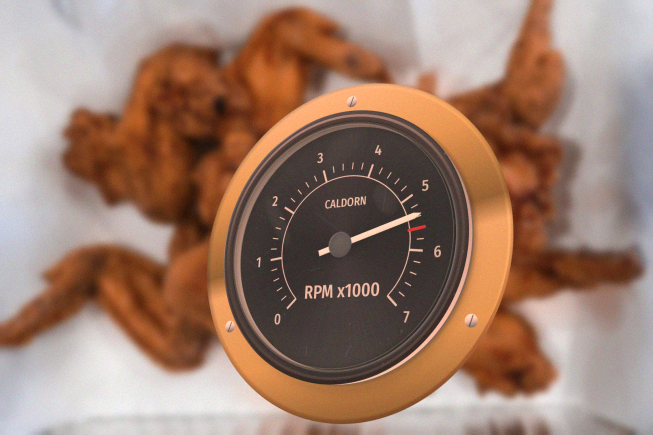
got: 5400 rpm
